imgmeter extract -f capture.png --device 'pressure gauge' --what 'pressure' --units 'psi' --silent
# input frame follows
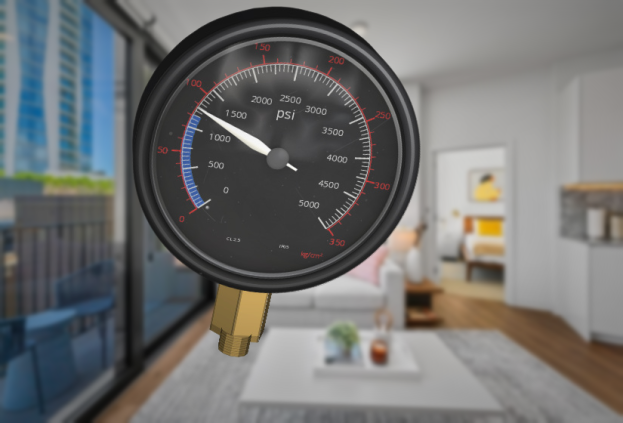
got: 1250 psi
